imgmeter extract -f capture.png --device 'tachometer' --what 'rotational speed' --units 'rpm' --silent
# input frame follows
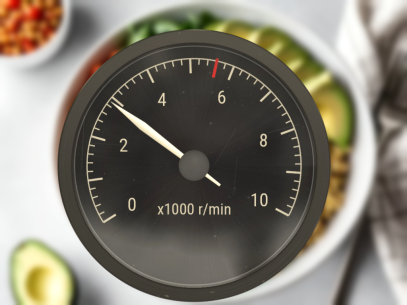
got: 2900 rpm
